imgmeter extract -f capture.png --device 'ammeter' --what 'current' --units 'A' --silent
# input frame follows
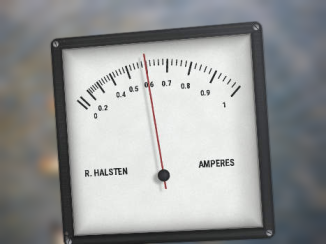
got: 0.6 A
